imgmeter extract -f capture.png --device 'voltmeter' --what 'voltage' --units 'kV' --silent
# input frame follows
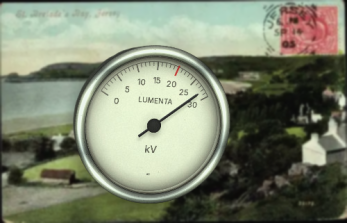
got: 28 kV
